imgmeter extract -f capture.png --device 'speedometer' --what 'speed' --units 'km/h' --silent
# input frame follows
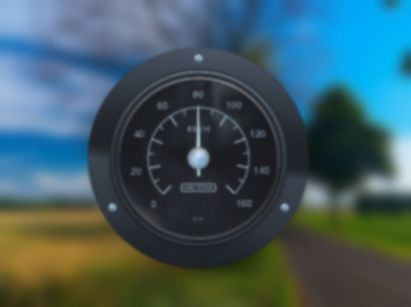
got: 80 km/h
